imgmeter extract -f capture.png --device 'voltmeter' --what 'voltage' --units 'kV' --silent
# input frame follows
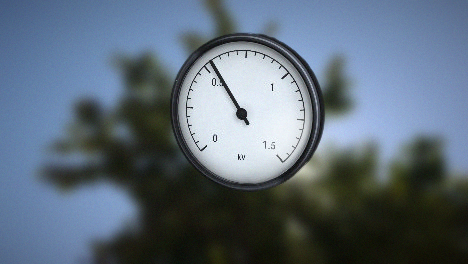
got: 0.55 kV
